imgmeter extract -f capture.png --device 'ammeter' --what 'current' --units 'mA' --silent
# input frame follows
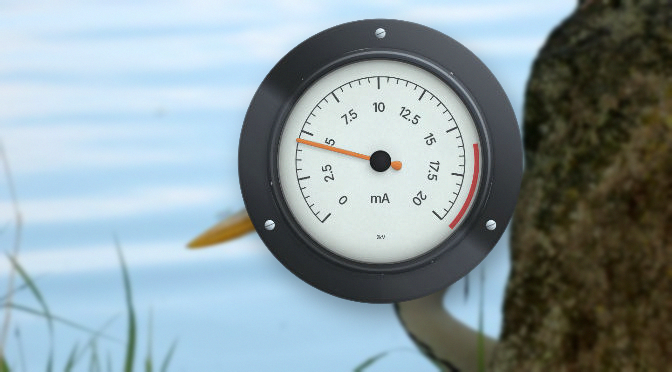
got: 4.5 mA
